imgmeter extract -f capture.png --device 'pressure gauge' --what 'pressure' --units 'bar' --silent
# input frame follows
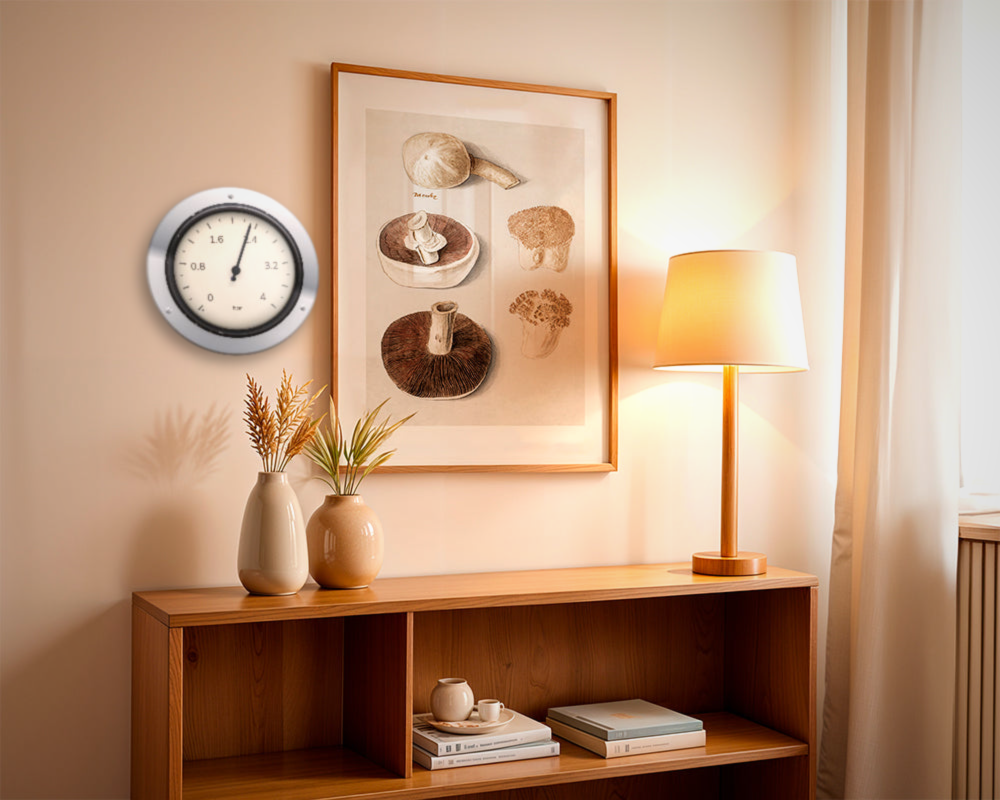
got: 2.3 bar
